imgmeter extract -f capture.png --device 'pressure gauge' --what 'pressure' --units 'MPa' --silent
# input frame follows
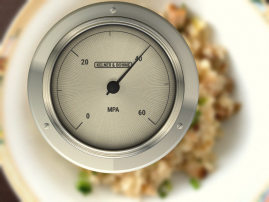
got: 40 MPa
